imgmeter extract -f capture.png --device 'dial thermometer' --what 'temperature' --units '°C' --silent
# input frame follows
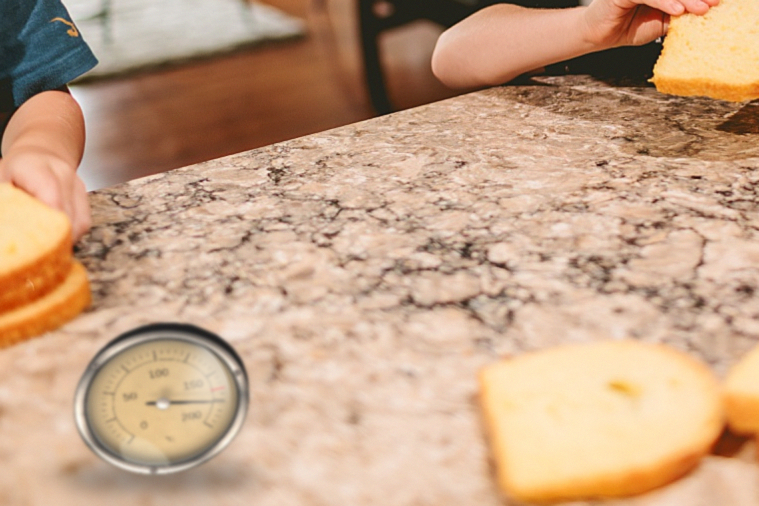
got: 175 °C
